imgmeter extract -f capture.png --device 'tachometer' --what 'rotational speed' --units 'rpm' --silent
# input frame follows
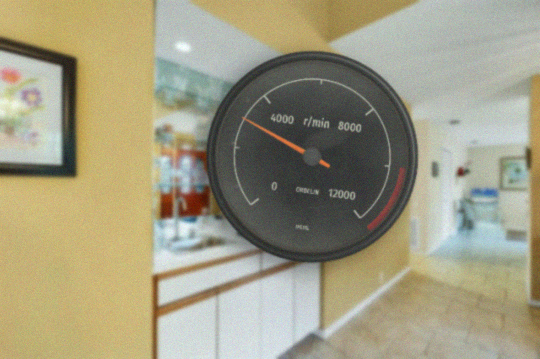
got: 3000 rpm
